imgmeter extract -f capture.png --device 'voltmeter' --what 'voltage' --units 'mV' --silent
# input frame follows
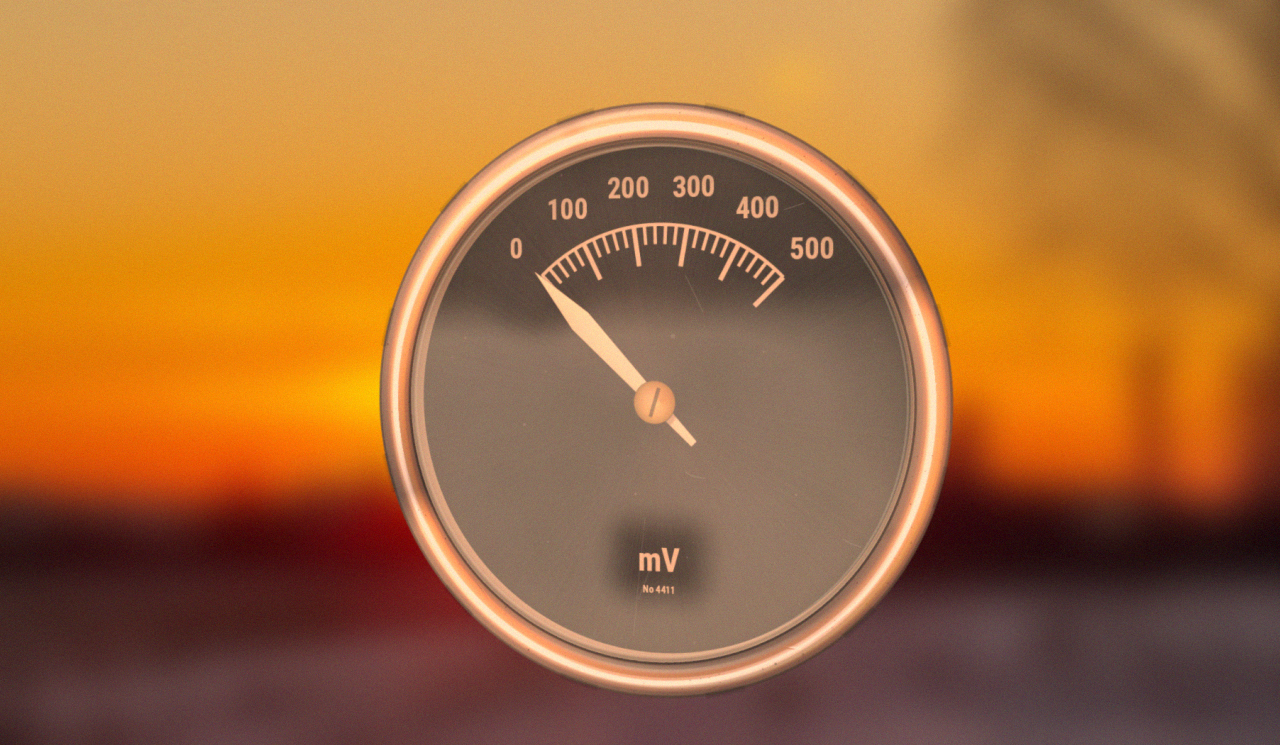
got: 0 mV
